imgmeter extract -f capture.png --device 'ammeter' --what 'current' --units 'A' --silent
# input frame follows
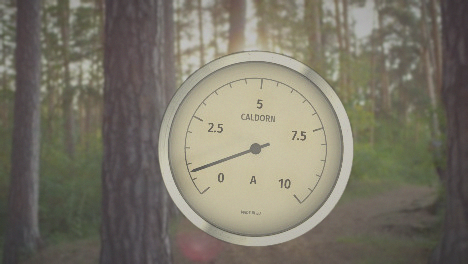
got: 0.75 A
